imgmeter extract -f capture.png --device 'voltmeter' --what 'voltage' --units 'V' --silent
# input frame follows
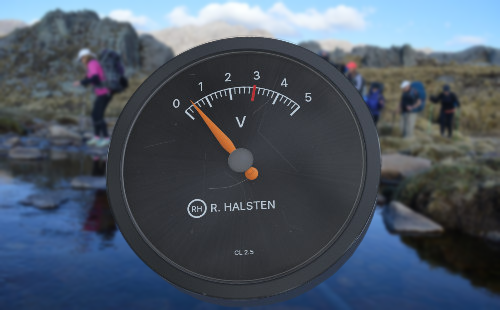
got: 0.4 V
